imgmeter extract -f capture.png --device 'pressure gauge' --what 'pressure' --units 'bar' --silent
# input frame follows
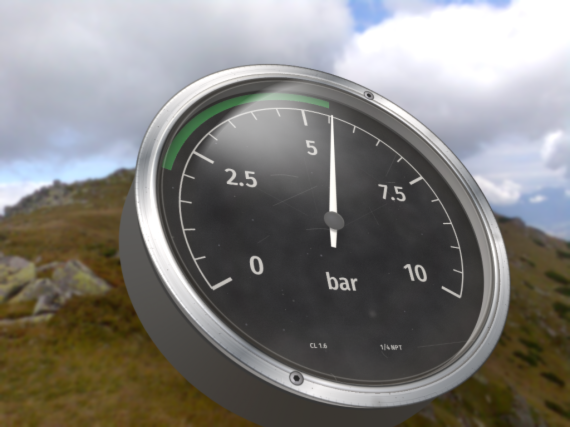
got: 5.5 bar
